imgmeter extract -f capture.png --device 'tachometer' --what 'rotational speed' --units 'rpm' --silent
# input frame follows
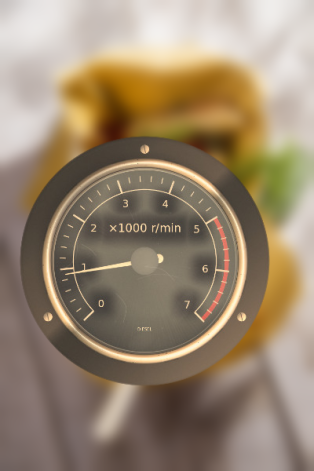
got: 900 rpm
